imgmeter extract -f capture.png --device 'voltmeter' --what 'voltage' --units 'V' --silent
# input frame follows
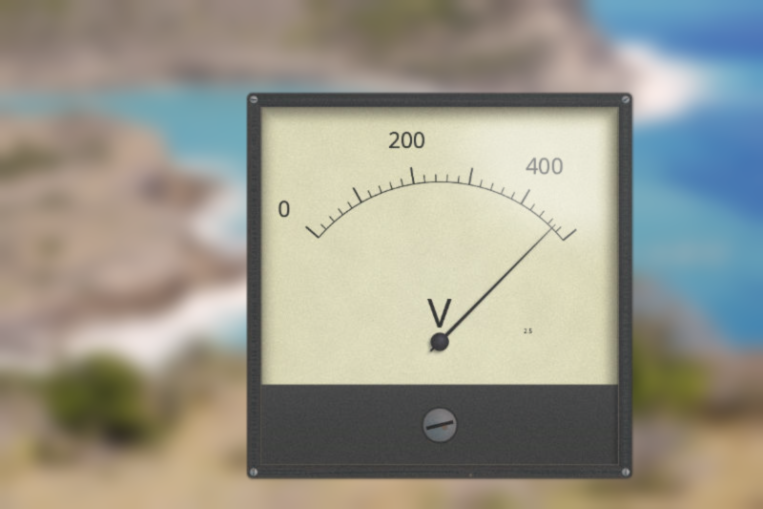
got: 470 V
